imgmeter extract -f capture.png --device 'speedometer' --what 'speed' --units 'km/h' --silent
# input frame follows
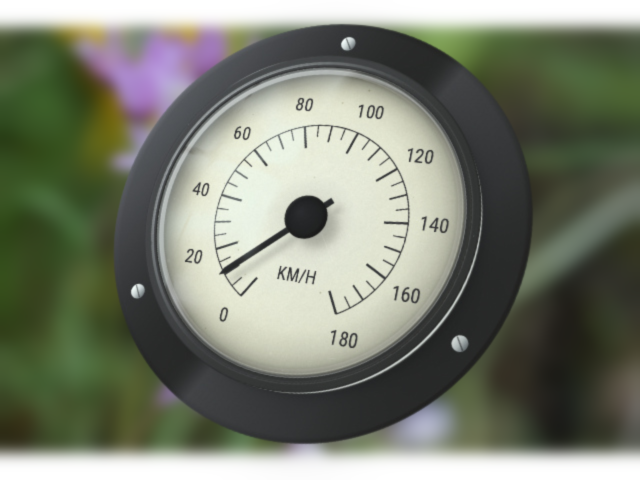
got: 10 km/h
